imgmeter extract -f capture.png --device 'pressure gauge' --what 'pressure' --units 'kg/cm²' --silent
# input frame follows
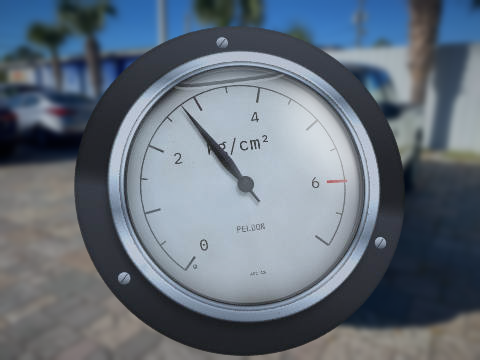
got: 2.75 kg/cm²
